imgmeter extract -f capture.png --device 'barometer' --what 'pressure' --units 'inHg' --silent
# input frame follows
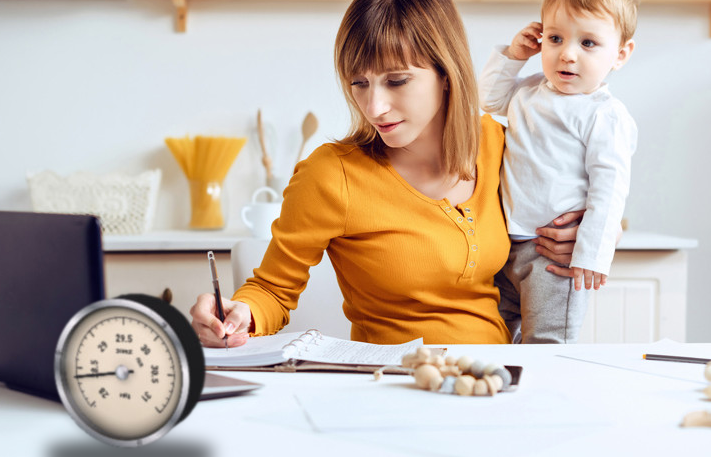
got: 28.4 inHg
